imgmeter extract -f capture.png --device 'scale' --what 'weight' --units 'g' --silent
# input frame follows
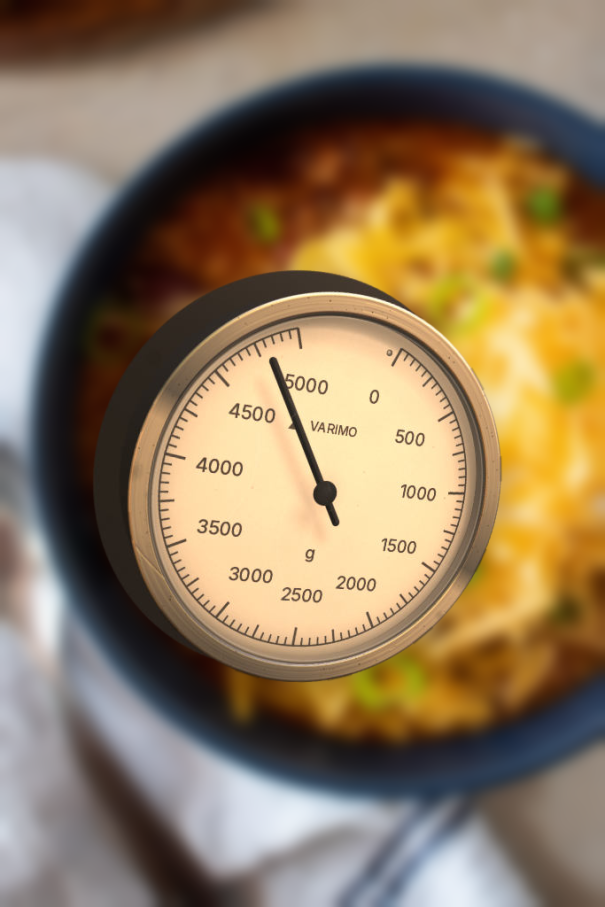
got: 4800 g
